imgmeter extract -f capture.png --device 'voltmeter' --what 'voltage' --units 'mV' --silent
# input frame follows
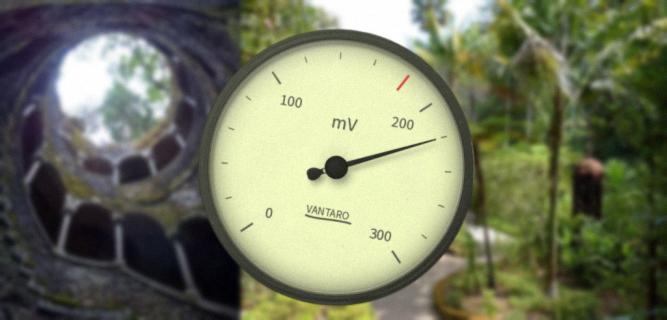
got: 220 mV
